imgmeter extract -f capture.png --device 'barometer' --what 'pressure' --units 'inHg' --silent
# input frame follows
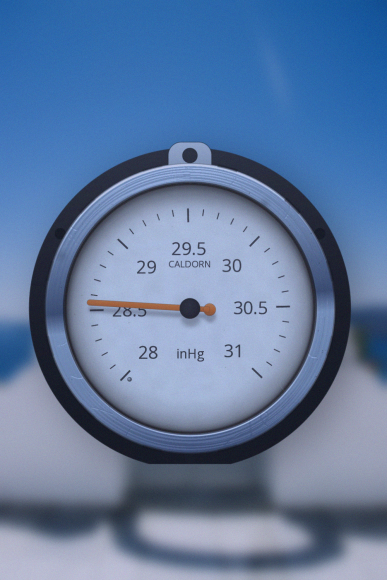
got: 28.55 inHg
